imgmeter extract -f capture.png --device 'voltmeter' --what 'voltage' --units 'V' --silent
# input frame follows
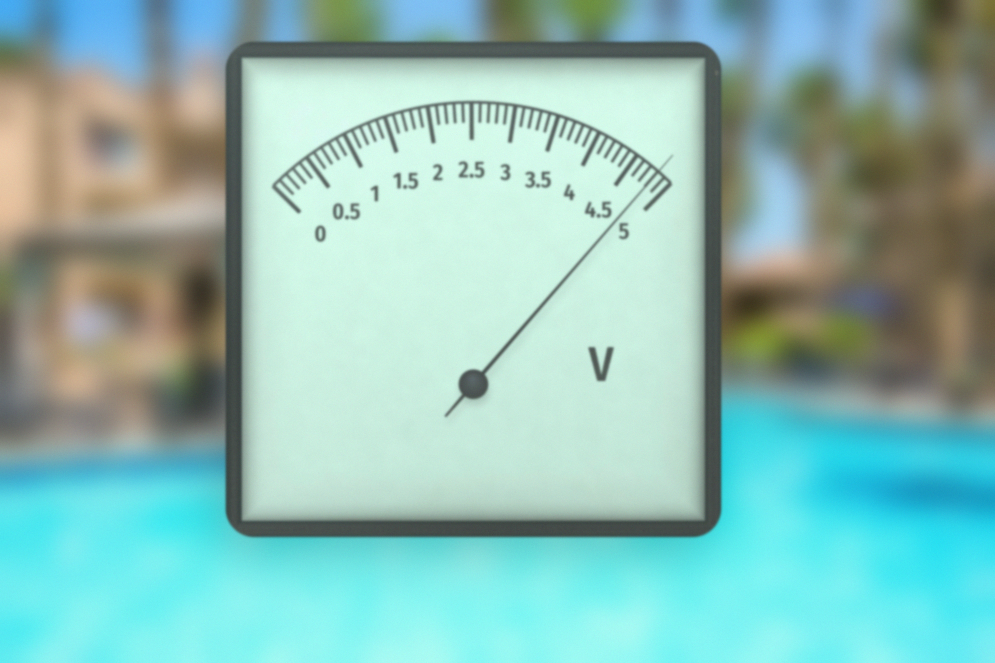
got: 4.8 V
